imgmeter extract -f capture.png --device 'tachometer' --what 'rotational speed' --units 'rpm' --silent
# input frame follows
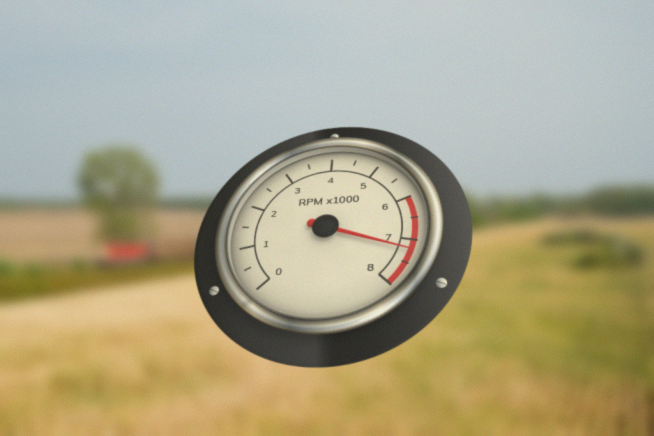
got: 7250 rpm
